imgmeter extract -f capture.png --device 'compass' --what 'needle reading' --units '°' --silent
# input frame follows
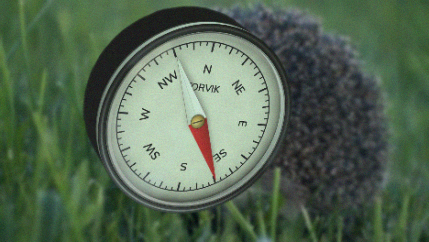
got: 150 °
